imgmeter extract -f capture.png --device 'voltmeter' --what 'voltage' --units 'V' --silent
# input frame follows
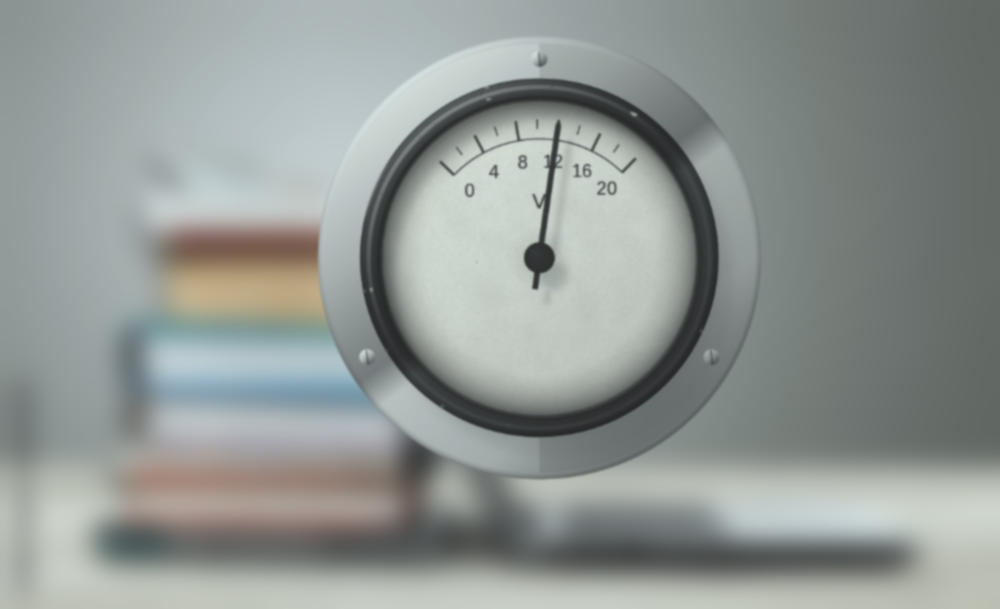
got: 12 V
